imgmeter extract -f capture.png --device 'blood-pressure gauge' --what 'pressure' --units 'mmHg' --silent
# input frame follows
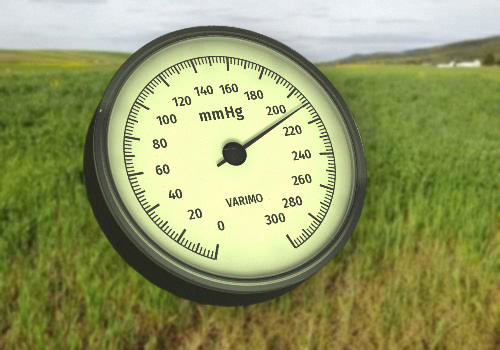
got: 210 mmHg
